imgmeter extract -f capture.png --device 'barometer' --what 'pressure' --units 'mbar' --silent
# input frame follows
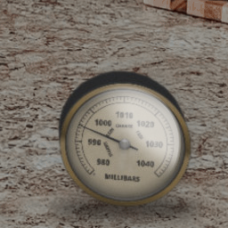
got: 995 mbar
